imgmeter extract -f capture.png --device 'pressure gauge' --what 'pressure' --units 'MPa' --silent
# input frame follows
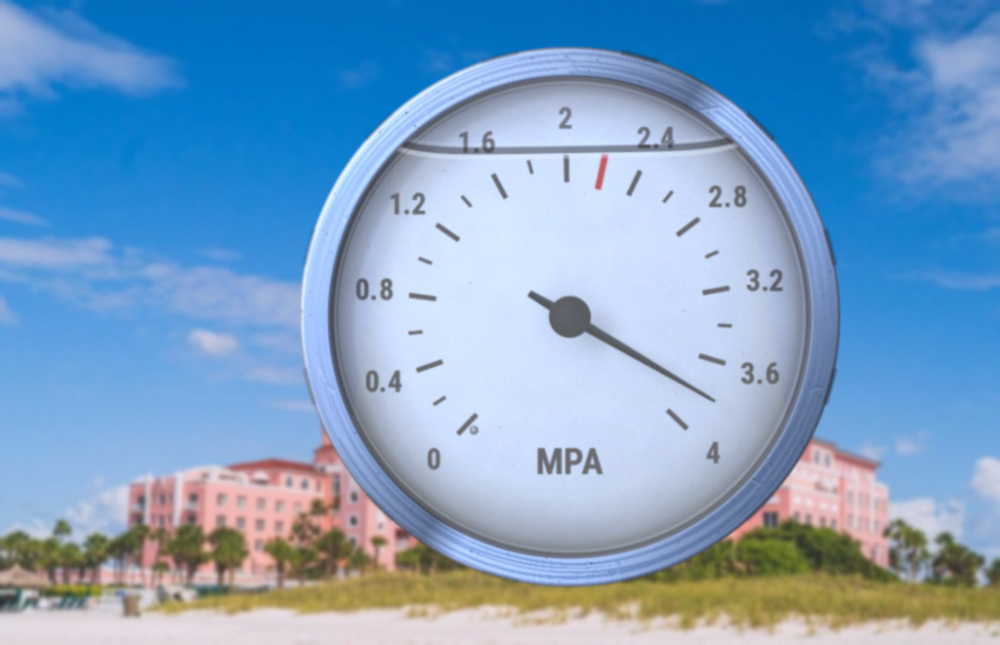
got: 3.8 MPa
